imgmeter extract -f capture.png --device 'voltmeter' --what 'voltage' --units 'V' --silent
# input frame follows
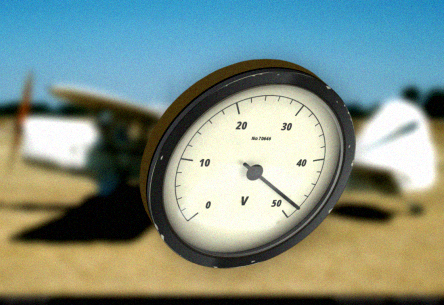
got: 48 V
